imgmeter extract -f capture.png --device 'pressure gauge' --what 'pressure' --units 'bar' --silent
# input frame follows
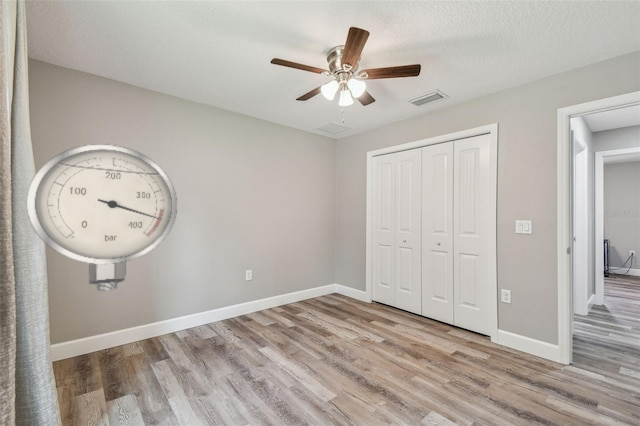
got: 360 bar
